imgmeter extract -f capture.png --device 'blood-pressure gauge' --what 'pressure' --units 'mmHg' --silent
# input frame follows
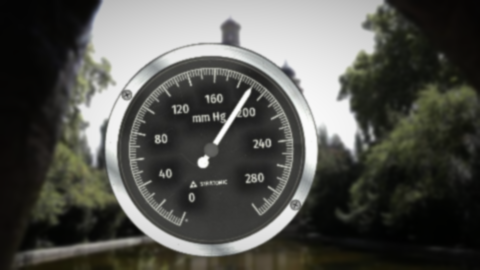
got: 190 mmHg
